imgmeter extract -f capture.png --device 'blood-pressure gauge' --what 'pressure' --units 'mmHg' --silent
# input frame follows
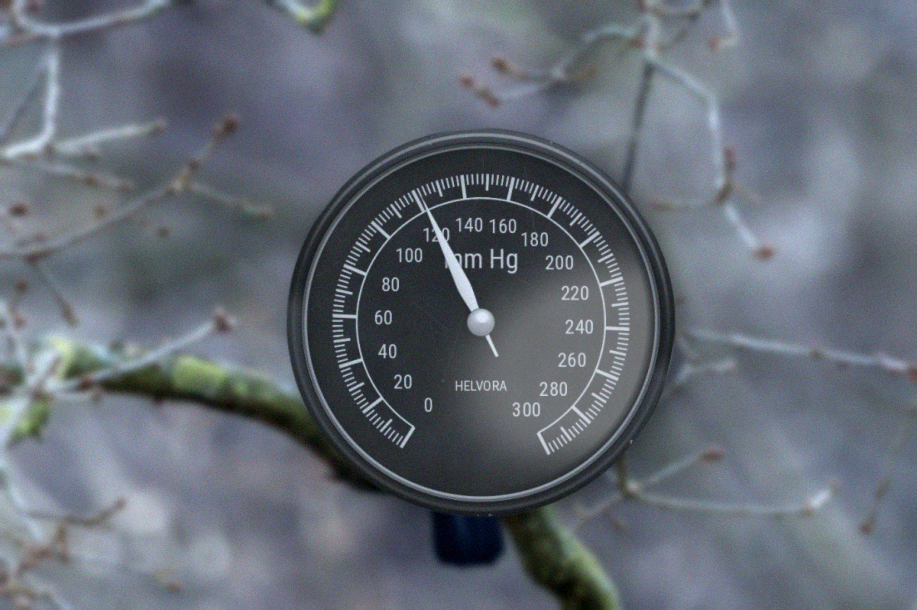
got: 122 mmHg
